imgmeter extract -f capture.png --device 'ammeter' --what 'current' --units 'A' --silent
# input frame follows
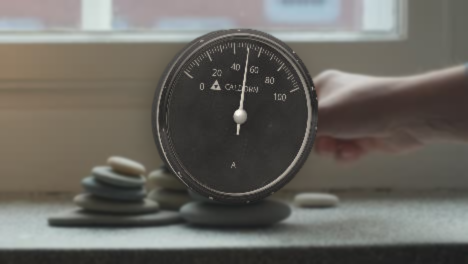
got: 50 A
